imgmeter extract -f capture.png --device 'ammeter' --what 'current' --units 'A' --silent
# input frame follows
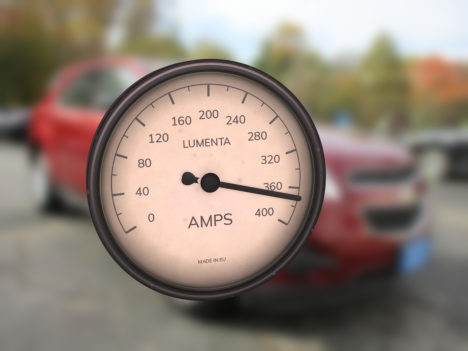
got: 370 A
